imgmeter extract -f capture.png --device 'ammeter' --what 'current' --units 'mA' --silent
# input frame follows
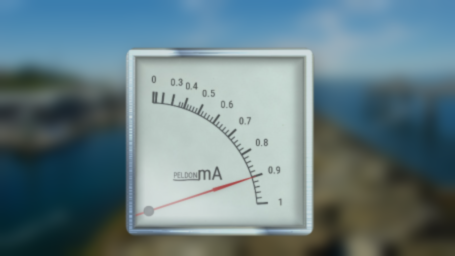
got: 0.9 mA
